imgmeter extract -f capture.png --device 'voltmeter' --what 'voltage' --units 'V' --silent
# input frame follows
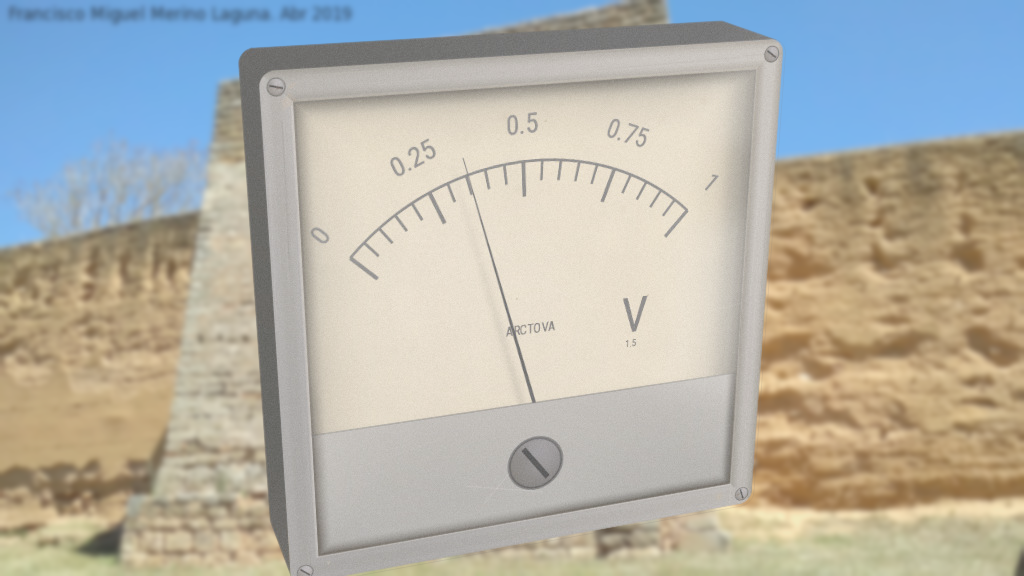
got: 0.35 V
